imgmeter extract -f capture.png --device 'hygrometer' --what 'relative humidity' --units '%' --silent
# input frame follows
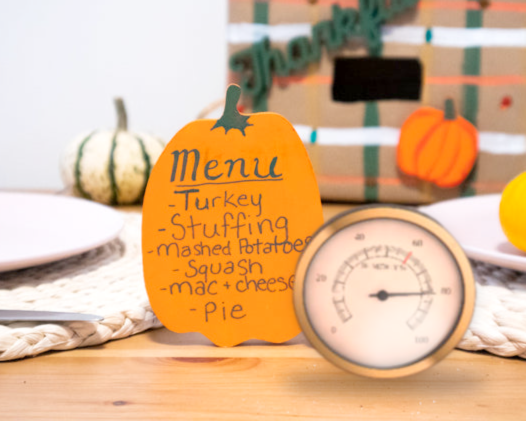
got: 80 %
